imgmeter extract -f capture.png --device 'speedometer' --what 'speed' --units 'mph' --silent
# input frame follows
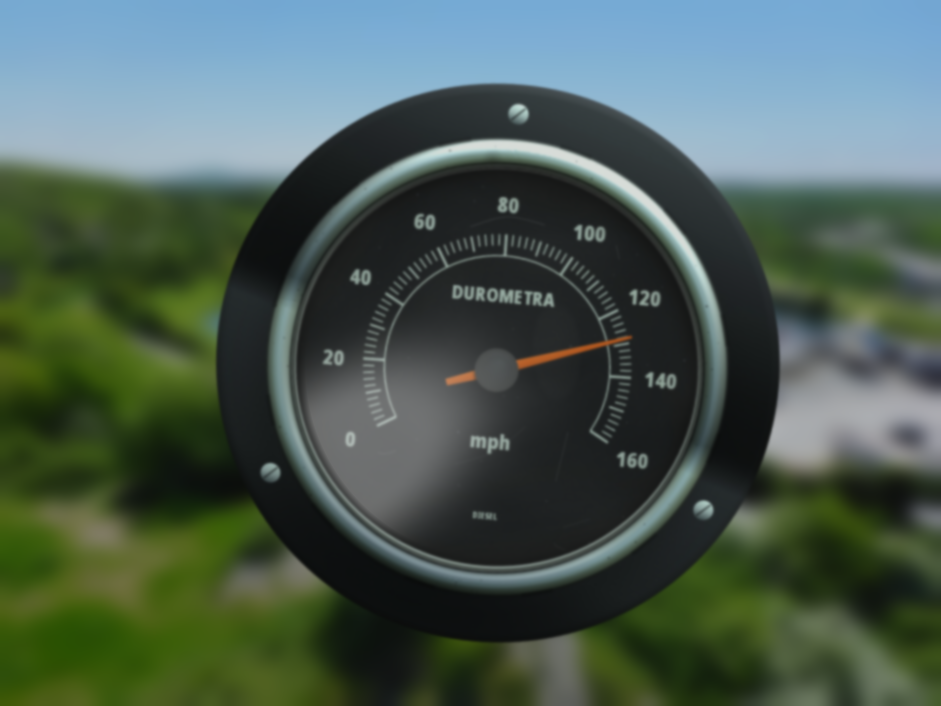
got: 128 mph
